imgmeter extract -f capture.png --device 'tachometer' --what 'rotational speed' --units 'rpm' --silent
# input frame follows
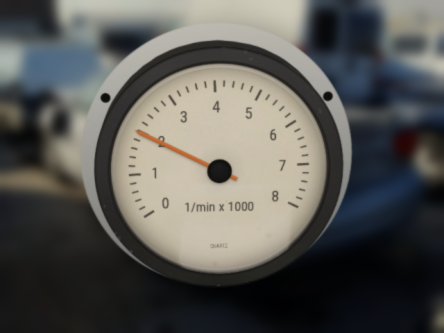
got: 2000 rpm
